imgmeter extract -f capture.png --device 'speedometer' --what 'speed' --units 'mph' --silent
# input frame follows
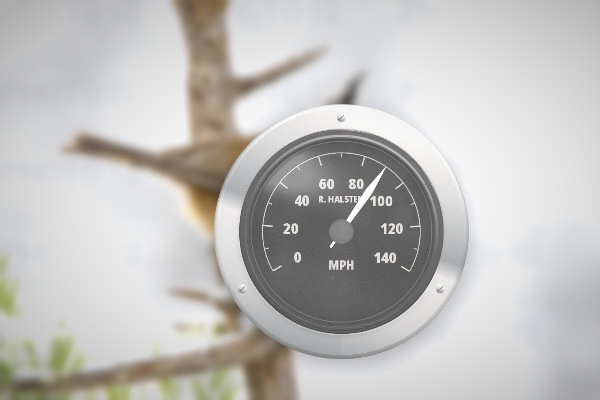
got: 90 mph
